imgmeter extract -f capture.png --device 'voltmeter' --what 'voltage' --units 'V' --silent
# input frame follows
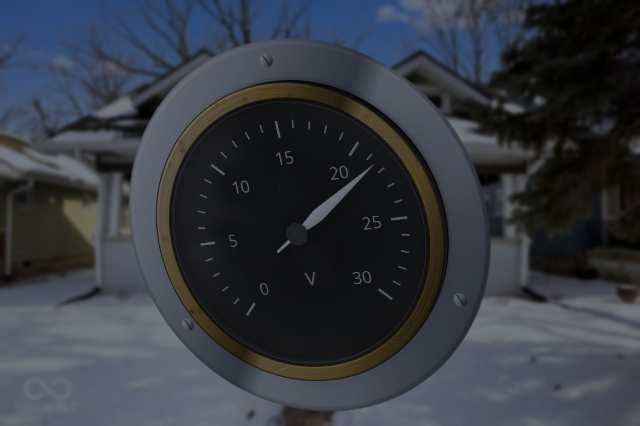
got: 21.5 V
